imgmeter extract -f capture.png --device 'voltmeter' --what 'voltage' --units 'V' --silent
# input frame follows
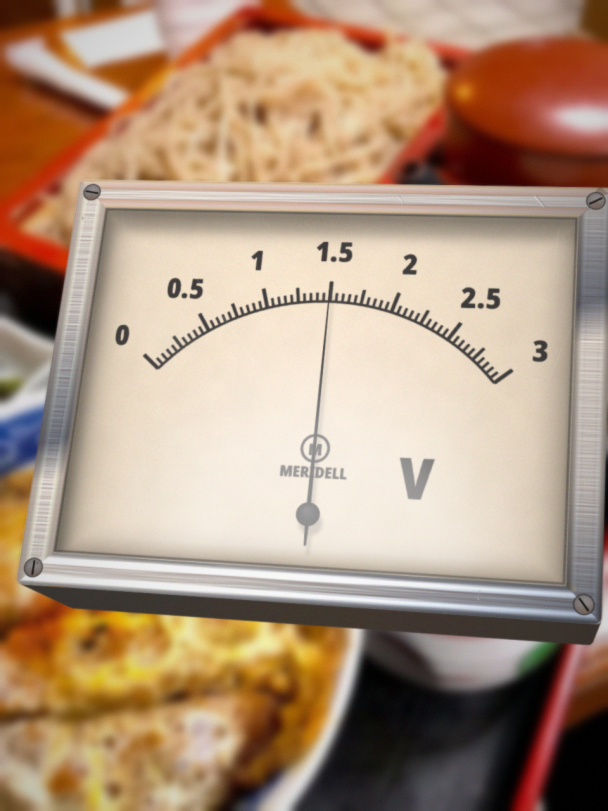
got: 1.5 V
